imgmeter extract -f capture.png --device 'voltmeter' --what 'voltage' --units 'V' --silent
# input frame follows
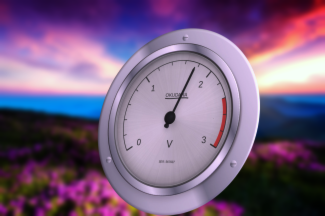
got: 1.8 V
